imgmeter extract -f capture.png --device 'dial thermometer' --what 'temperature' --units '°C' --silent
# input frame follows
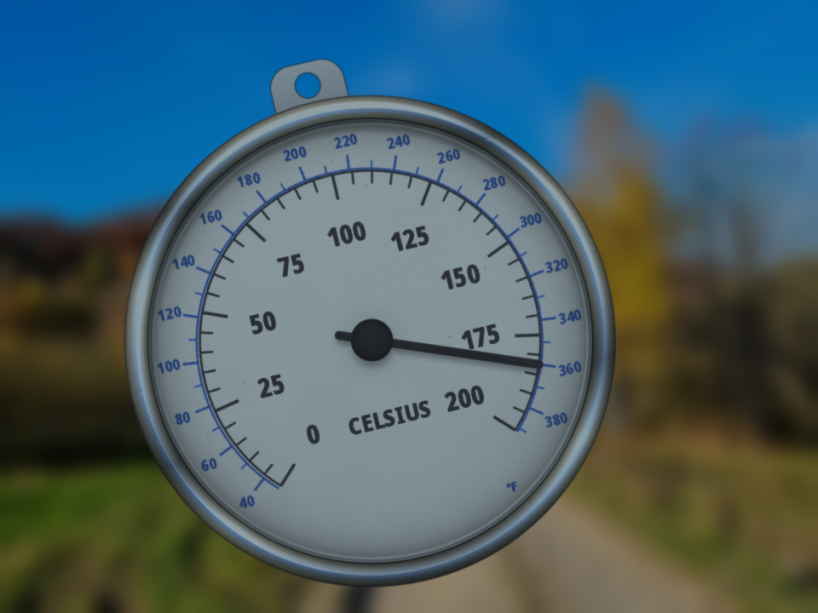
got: 182.5 °C
